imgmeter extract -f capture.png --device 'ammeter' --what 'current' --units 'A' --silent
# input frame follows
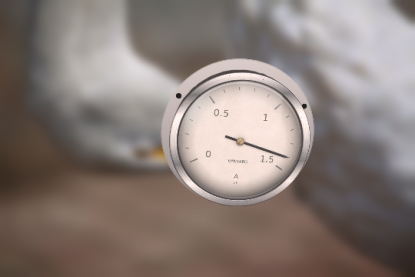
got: 1.4 A
